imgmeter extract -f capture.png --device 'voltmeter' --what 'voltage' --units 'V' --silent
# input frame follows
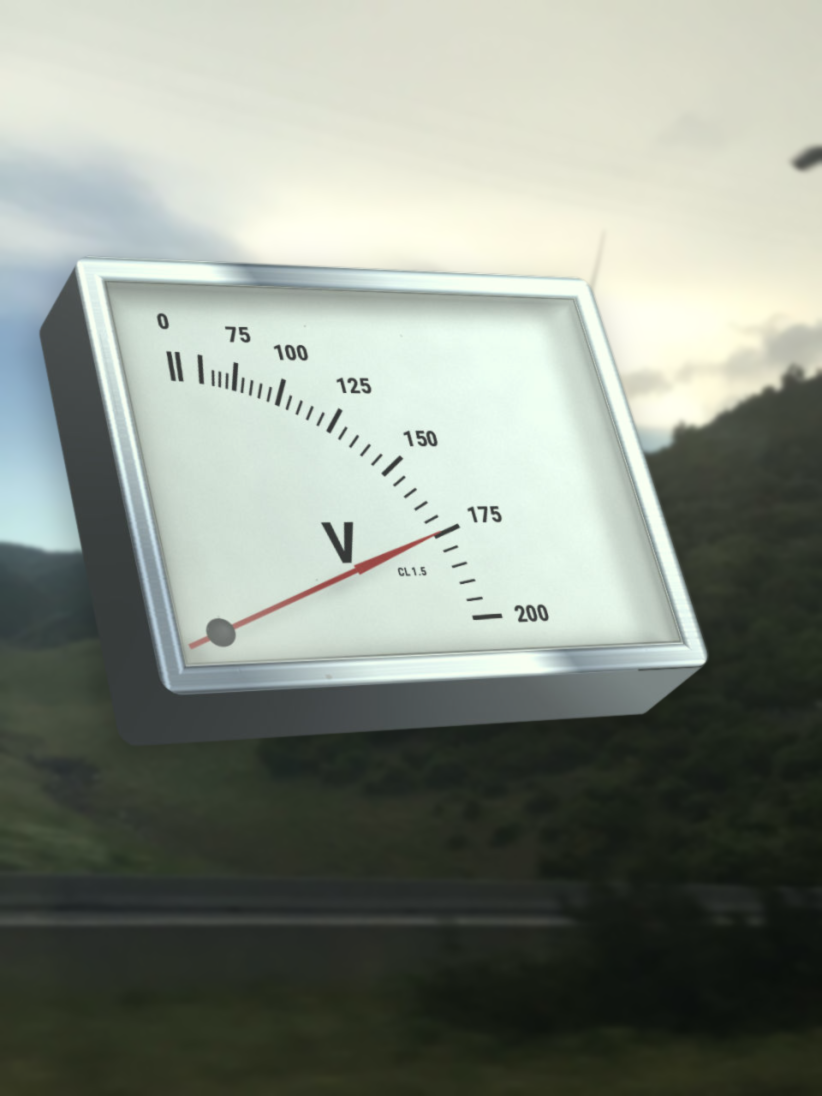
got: 175 V
